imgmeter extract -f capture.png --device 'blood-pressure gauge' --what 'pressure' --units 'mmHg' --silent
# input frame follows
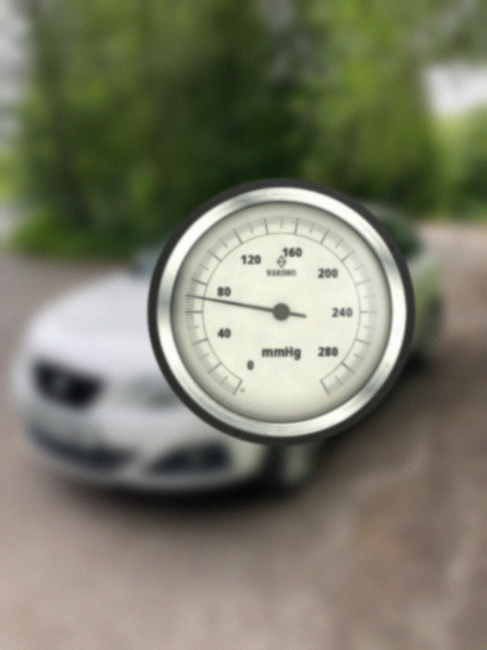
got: 70 mmHg
